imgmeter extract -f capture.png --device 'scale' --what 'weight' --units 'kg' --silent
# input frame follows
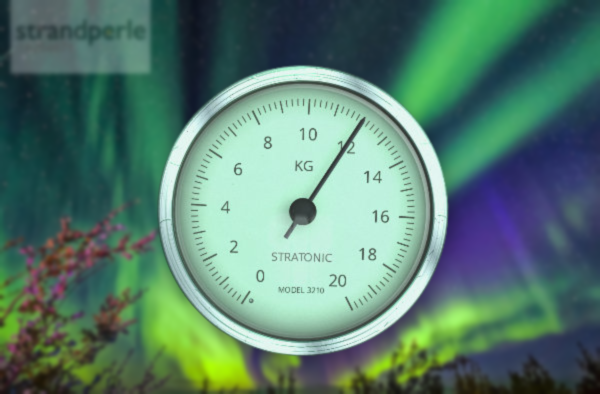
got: 12 kg
